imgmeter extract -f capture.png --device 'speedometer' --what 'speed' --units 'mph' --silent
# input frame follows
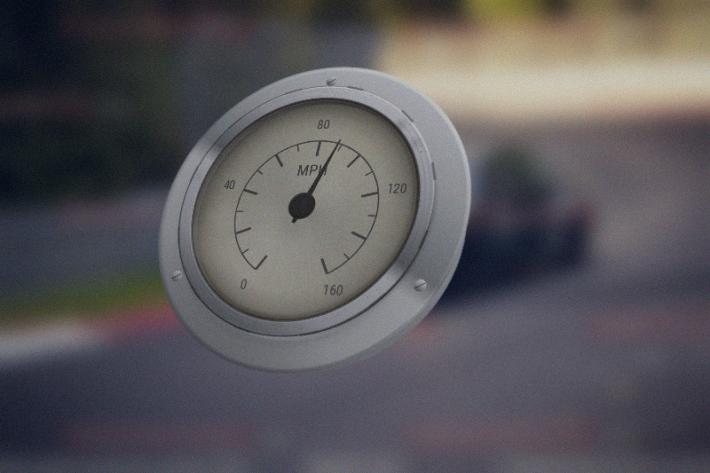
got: 90 mph
